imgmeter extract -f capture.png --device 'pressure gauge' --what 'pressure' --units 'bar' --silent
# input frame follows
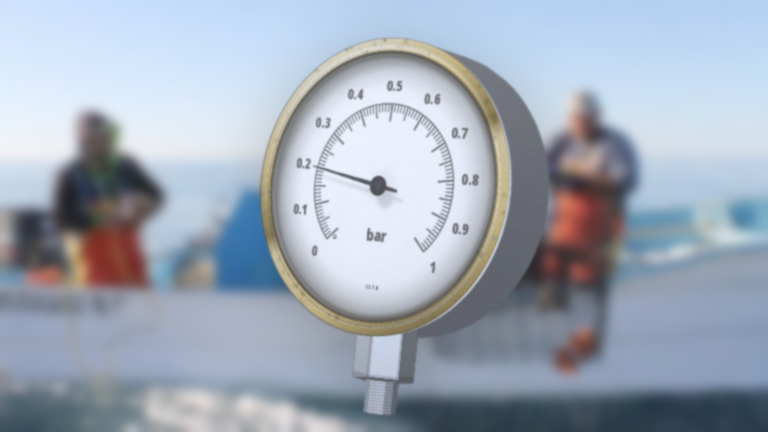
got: 0.2 bar
